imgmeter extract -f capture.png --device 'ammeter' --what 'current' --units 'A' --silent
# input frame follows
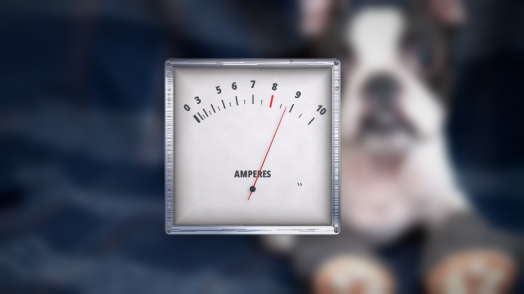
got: 8.75 A
